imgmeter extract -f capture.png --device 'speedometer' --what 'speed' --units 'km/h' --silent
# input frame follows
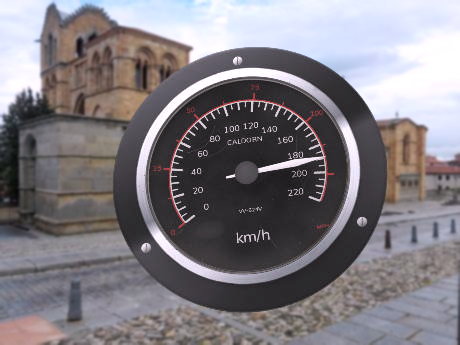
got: 190 km/h
